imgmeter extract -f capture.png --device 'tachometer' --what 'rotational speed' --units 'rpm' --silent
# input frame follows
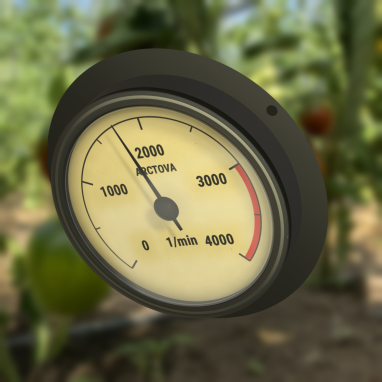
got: 1750 rpm
